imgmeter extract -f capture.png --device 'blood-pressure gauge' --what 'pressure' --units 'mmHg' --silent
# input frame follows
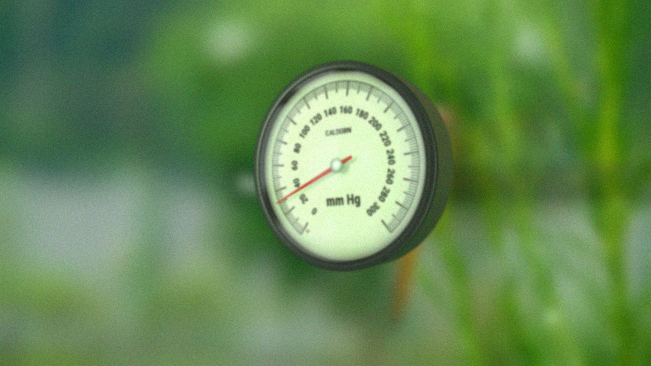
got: 30 mmHg
